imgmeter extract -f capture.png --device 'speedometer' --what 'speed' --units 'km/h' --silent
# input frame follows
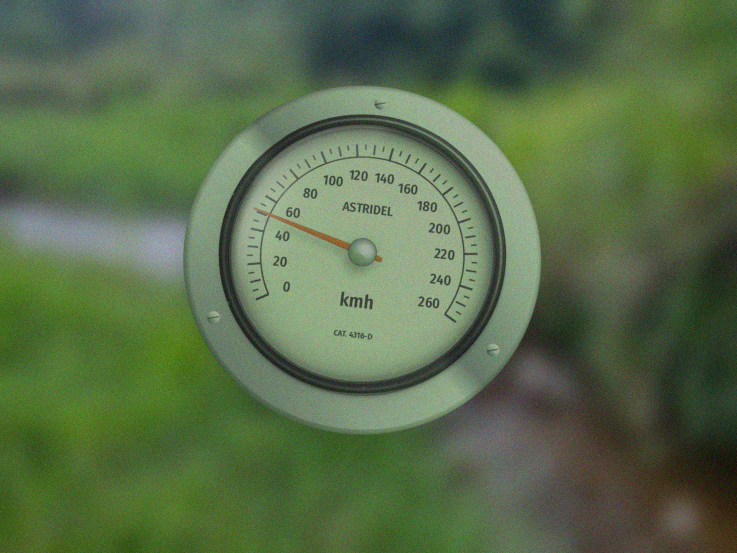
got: 50 km/h
